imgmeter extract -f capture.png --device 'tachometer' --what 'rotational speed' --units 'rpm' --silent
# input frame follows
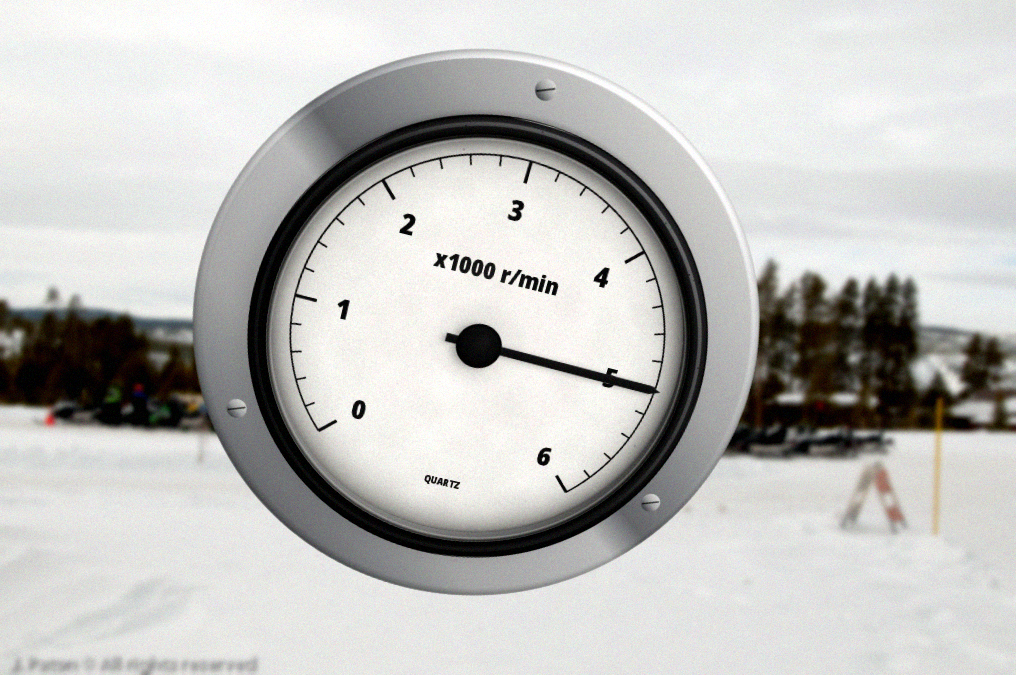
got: 5000 rpm
